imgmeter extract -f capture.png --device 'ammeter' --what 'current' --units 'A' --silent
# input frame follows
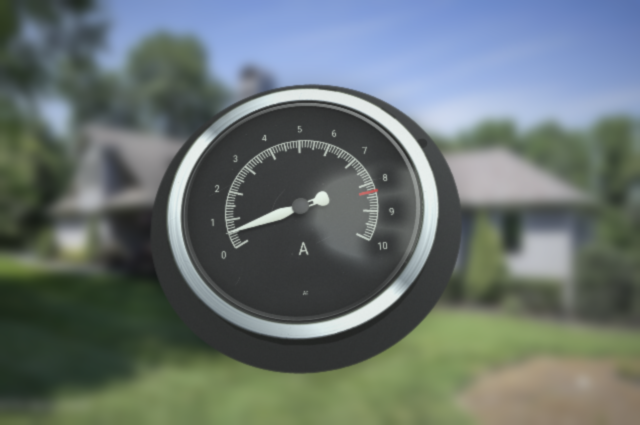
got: 0.5 A
